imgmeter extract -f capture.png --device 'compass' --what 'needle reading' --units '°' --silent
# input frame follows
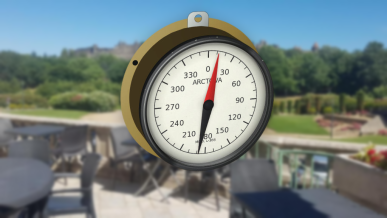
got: 10 °
